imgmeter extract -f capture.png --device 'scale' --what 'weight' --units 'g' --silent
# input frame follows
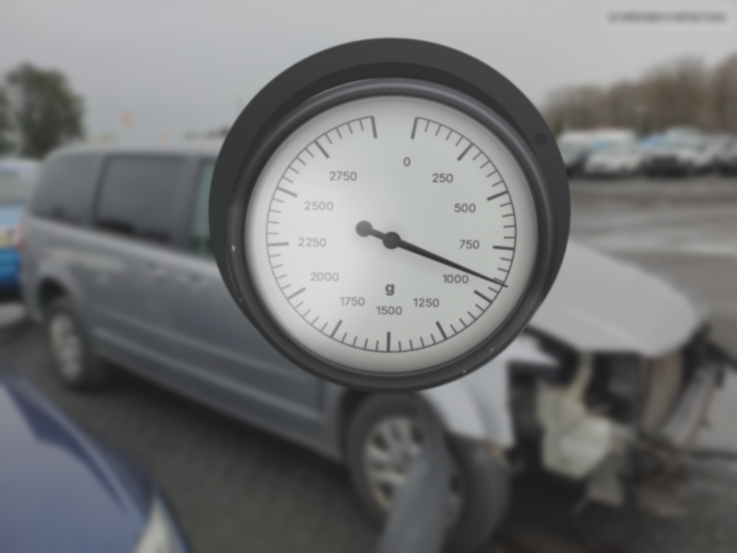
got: 900 g
